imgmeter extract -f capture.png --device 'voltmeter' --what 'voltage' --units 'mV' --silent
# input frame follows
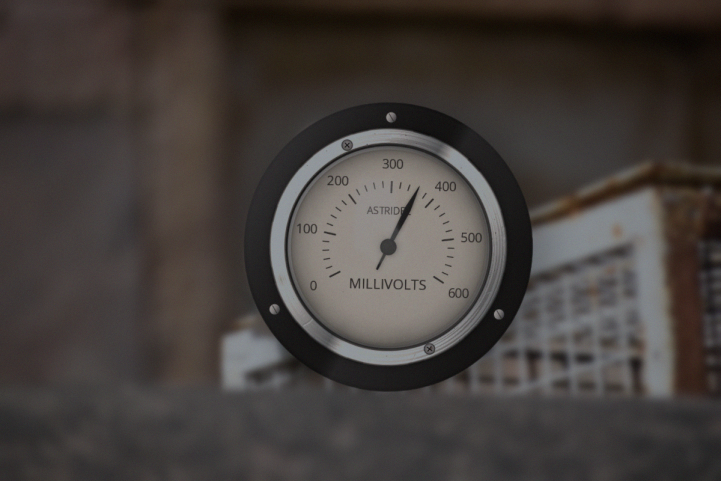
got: 360 mV
